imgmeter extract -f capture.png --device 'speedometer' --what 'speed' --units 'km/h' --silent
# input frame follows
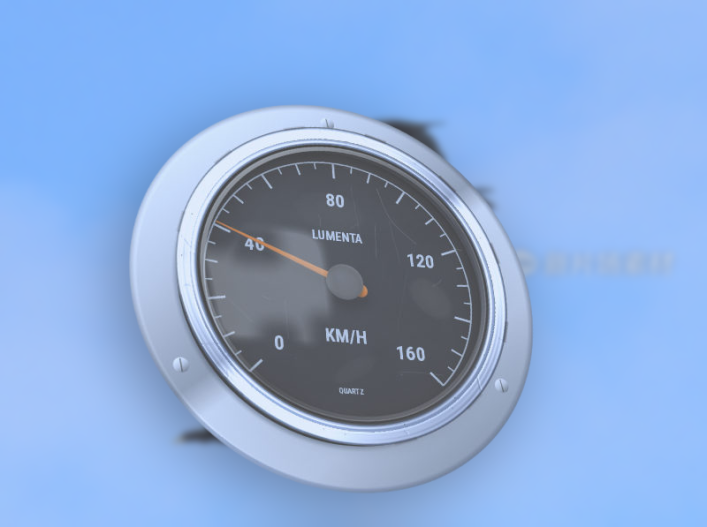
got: 40 km/h
